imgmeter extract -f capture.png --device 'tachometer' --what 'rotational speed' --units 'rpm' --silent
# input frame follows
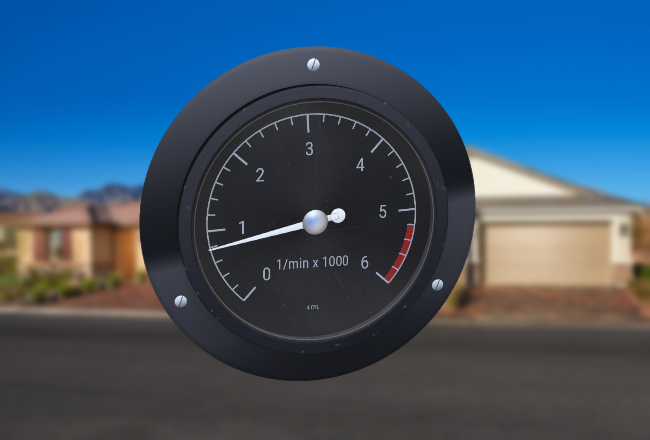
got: 800 rpm
